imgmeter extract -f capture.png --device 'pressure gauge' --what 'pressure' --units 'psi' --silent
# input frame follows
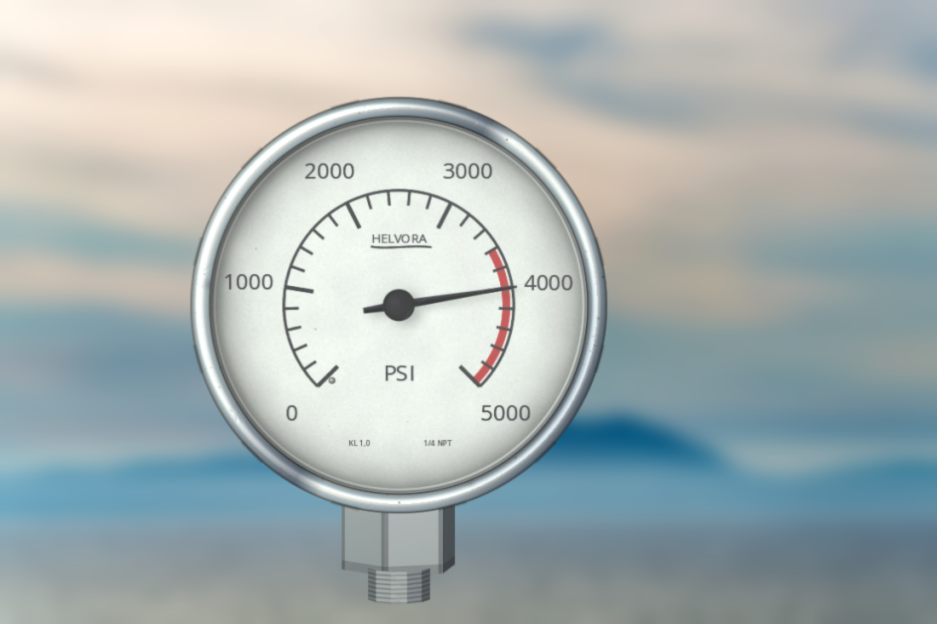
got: 4000 psi
